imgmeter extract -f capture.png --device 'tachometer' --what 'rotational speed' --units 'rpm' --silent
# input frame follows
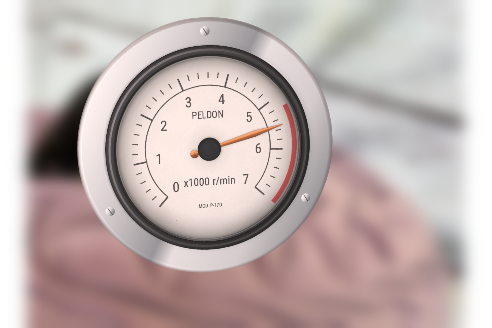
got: 5500 rpm
